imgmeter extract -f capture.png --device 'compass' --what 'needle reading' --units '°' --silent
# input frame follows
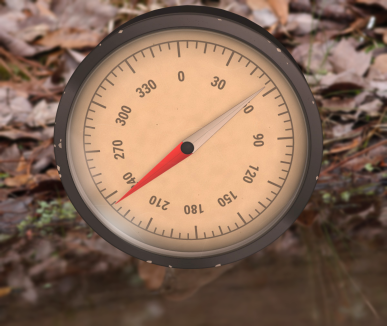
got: 235 °
